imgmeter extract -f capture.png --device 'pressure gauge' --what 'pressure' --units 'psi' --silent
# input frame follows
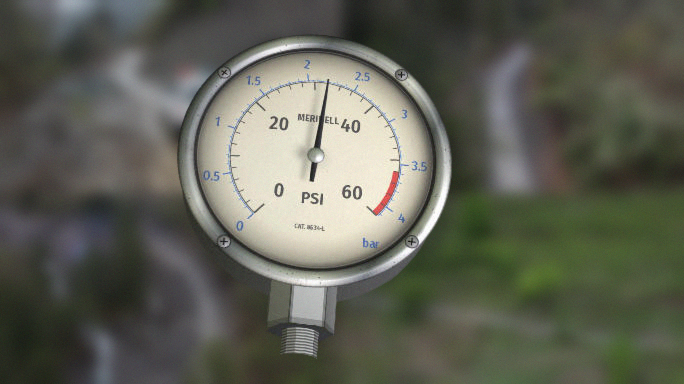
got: 32 psi
